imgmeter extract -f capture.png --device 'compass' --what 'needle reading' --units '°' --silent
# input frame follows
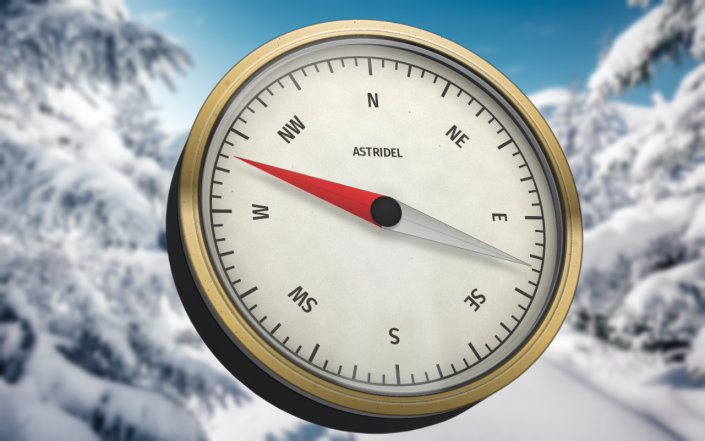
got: 290 °
